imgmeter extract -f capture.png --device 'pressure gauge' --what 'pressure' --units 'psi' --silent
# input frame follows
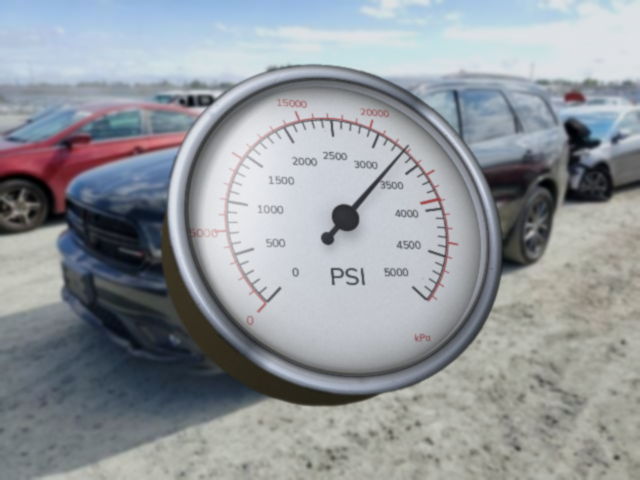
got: 3300 psi
